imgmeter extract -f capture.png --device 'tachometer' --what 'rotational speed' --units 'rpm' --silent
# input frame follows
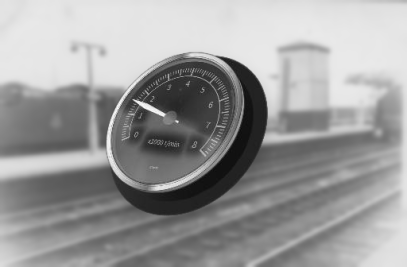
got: 1500 rpm
